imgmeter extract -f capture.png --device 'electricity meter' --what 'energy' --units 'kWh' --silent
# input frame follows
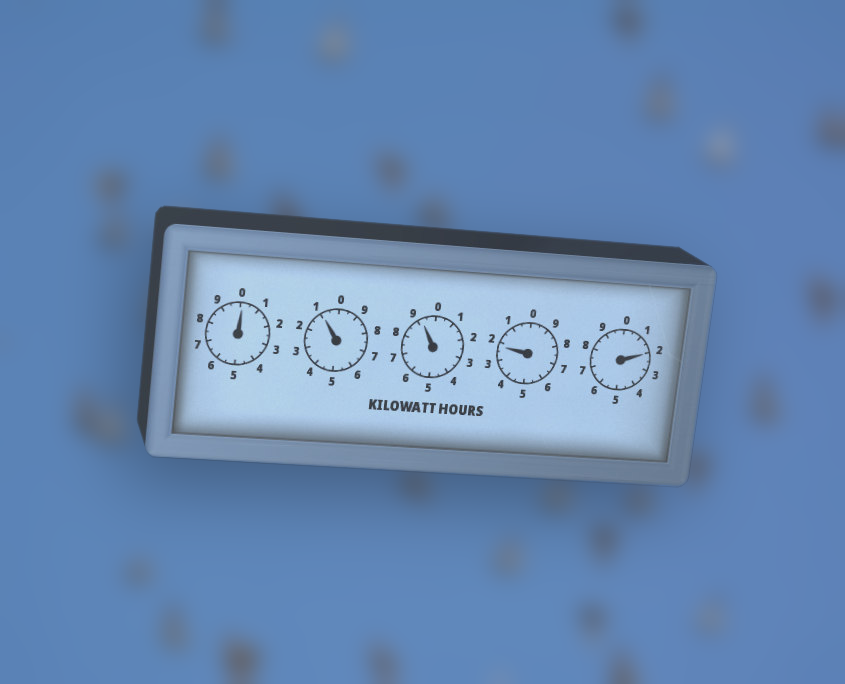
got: 922 kWh
